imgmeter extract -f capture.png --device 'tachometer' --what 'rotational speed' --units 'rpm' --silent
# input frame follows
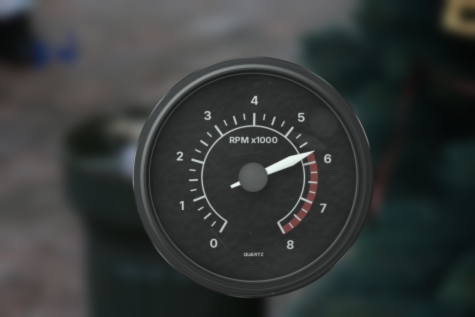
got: 5750 rpm
